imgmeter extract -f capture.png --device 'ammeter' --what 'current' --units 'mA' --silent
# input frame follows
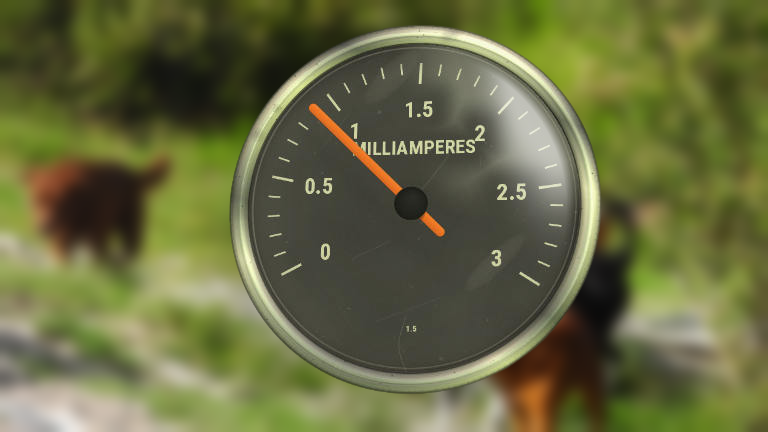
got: 0.9 mA
